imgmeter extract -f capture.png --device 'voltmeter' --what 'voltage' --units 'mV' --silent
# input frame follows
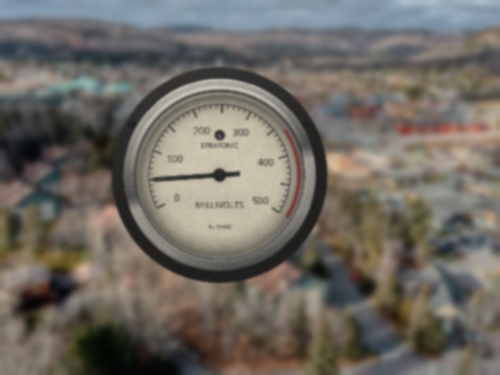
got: 50 mV
